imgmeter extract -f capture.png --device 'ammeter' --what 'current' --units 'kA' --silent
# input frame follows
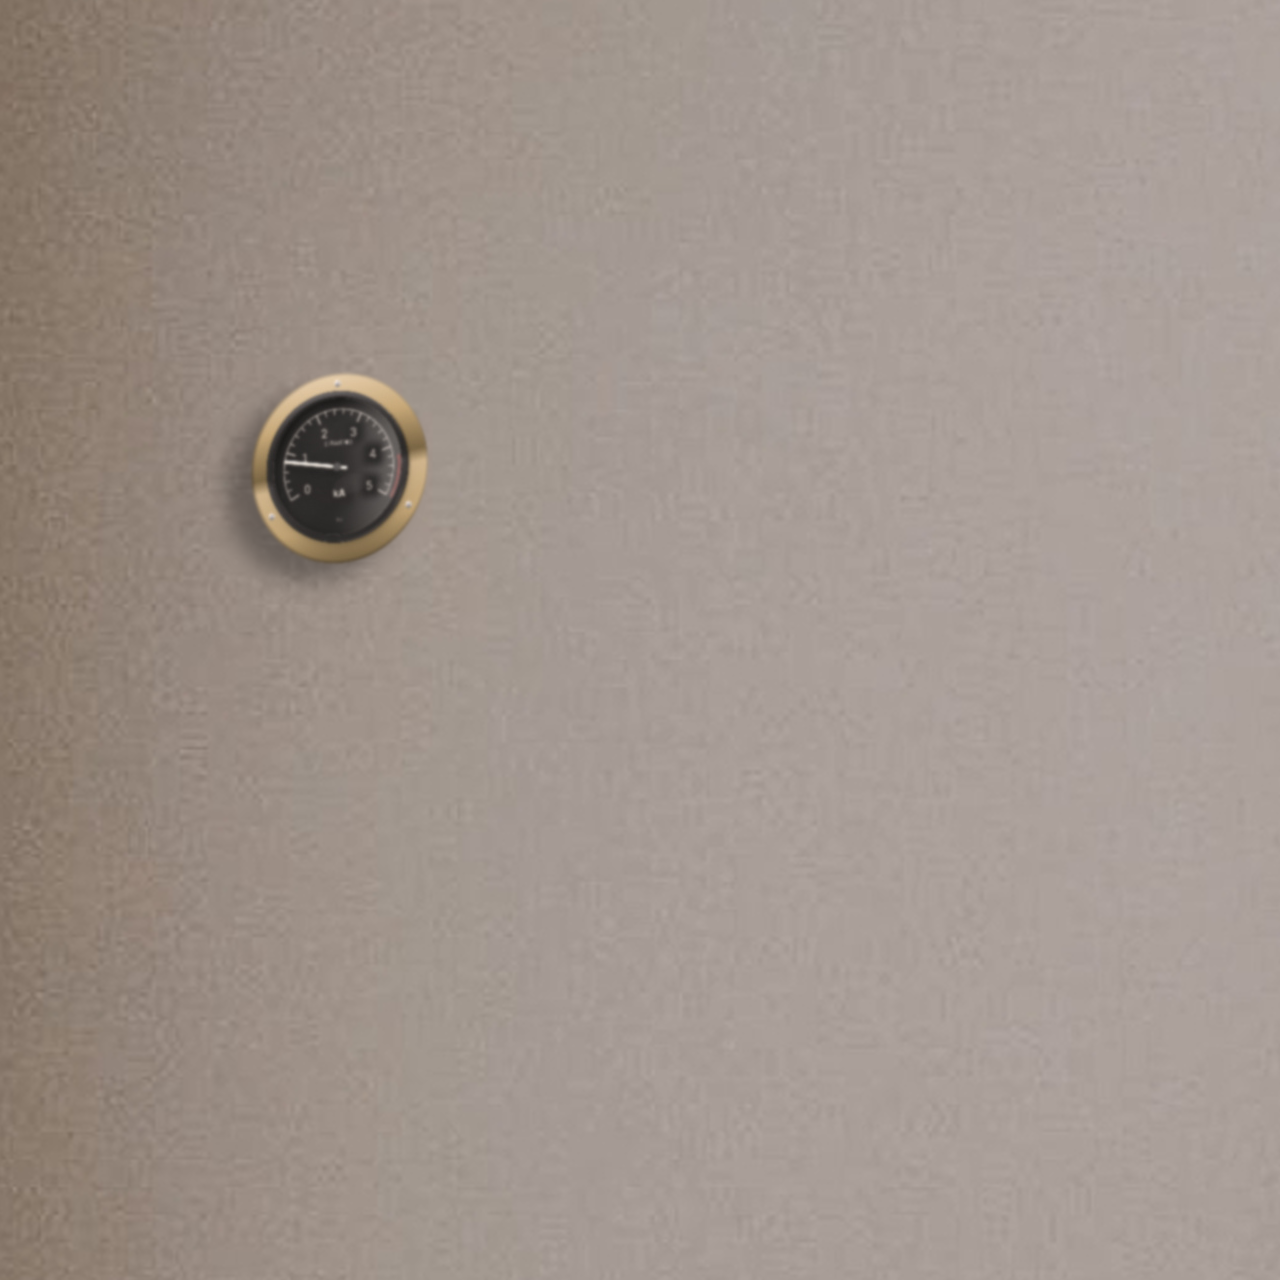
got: 0.8 kA
